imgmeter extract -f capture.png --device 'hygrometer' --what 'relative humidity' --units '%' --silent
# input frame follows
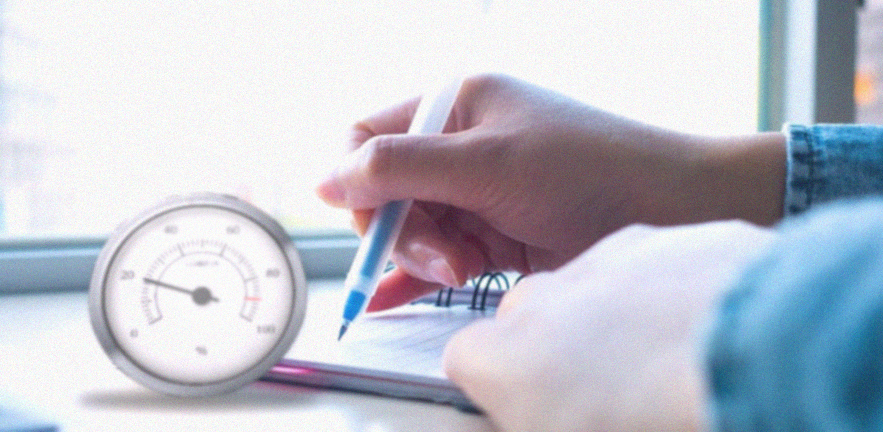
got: 20 %
